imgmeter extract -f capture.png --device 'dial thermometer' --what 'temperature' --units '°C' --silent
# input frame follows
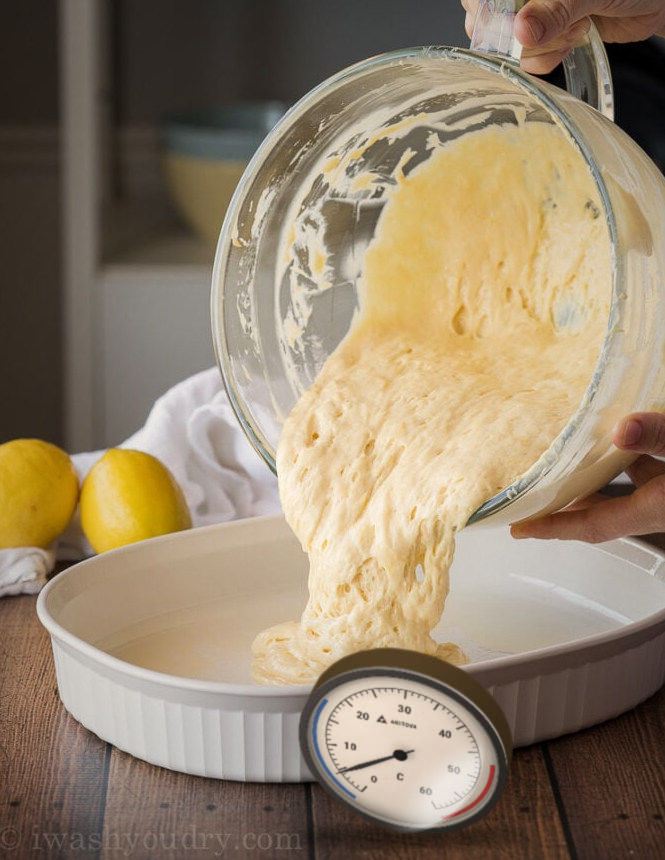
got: 5 °C
